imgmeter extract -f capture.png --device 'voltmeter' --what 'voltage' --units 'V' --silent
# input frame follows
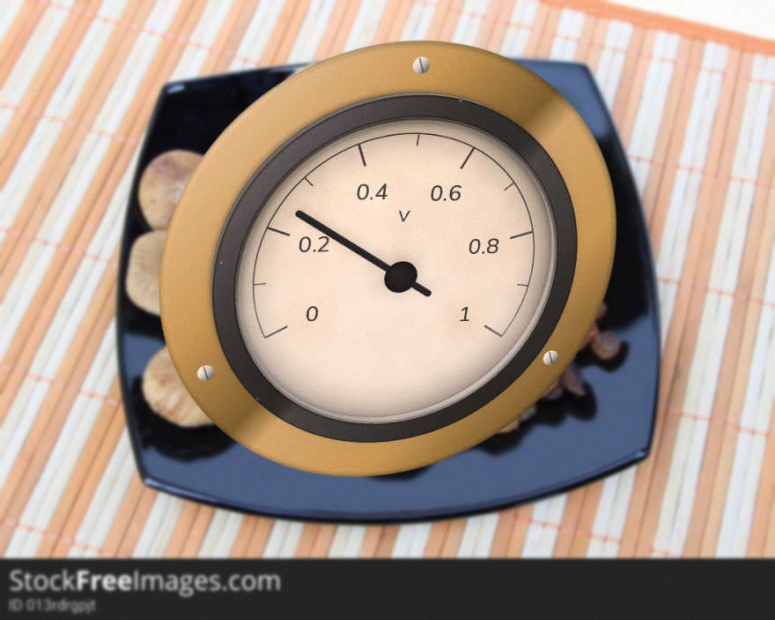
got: 0.25 V
